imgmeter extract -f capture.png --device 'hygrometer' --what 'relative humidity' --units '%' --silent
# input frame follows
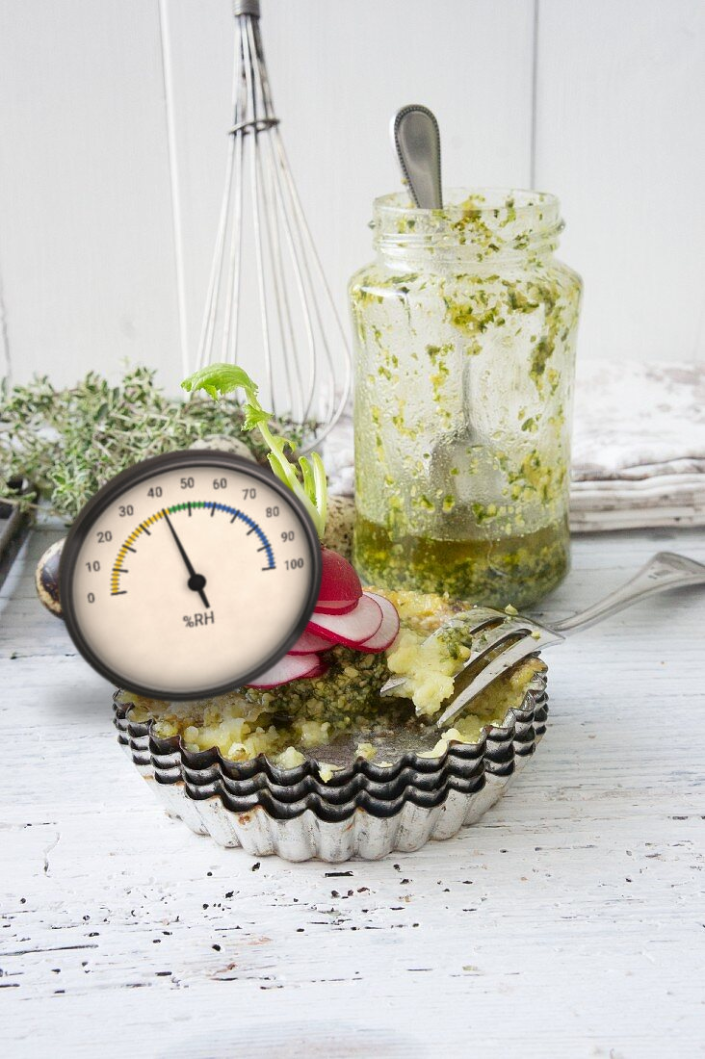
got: 40 %
